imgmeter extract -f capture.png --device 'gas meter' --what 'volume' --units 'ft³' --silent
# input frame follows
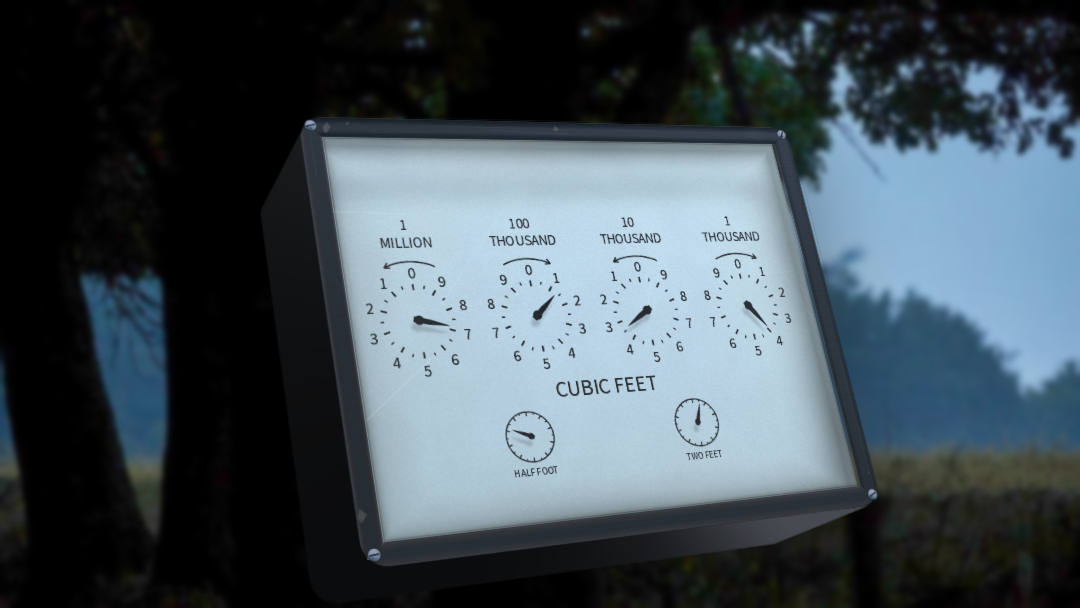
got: 713400 ft³
